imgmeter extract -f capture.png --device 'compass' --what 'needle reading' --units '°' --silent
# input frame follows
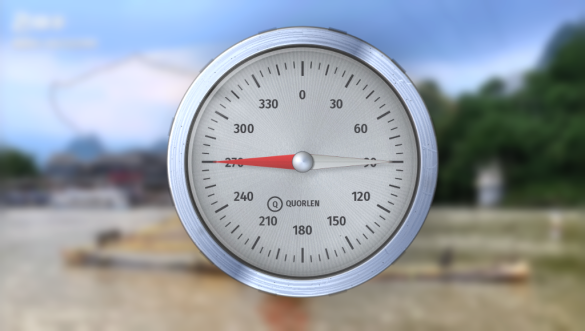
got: 270 °
